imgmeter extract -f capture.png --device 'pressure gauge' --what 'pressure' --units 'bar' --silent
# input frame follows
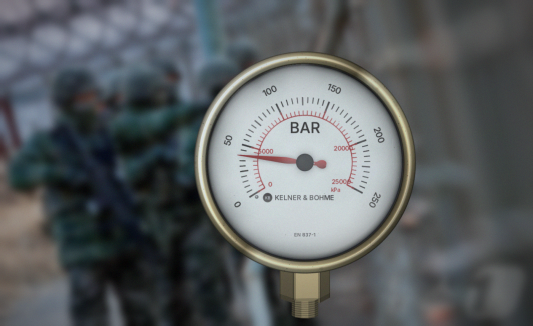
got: 40 bar
